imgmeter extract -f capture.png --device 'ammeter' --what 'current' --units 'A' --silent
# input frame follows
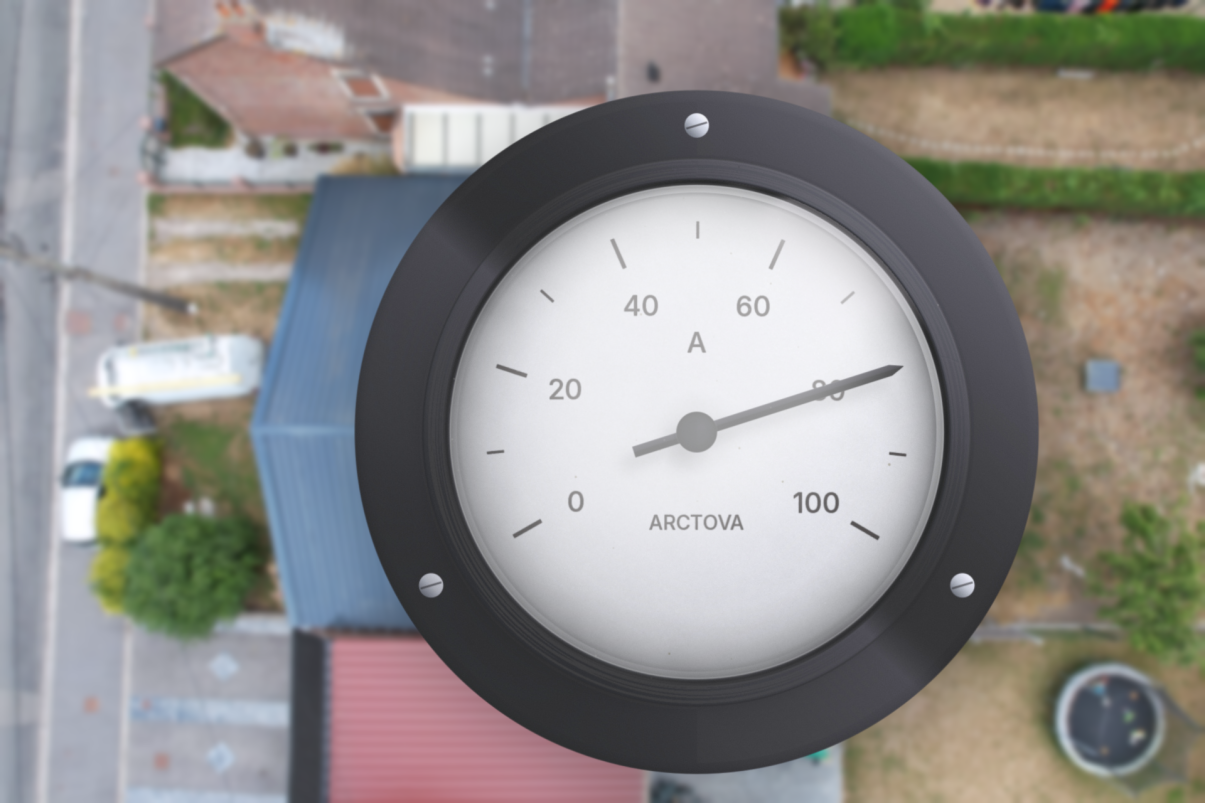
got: 80 A
